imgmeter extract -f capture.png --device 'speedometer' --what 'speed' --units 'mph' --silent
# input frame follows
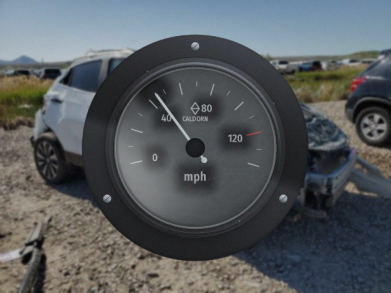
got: 45 mph
